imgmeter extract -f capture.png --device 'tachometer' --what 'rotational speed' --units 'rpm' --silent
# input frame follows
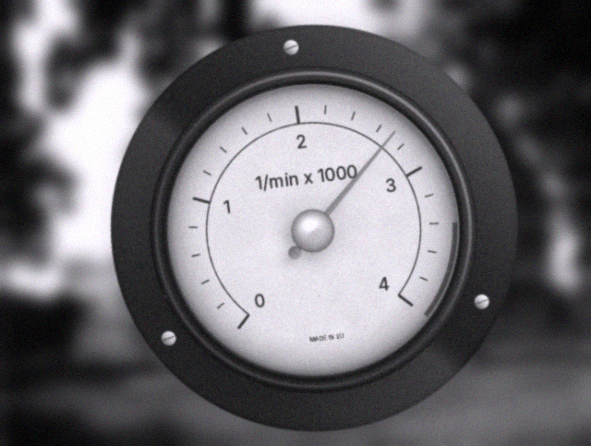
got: 2700 rpm
